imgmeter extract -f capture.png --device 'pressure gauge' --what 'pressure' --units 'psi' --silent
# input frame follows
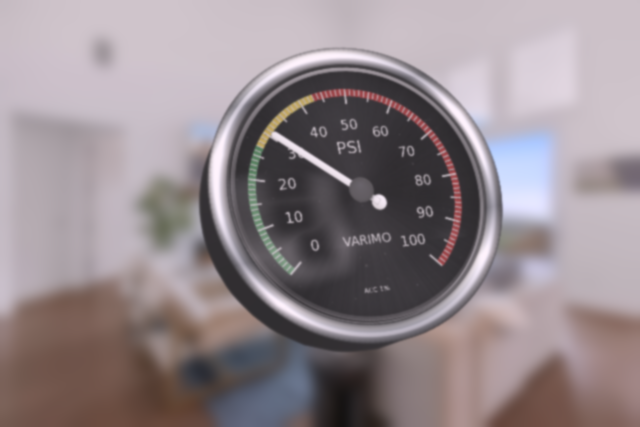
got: 30 psi
